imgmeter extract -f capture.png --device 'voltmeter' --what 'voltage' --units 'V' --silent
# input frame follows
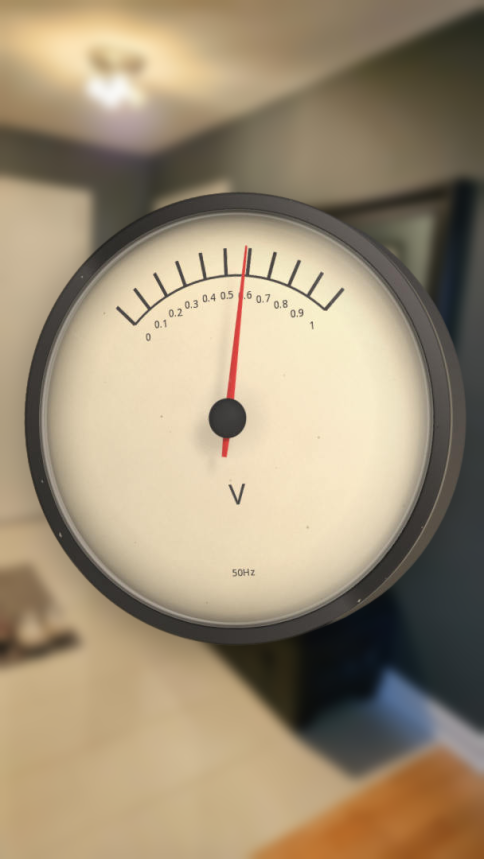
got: 0.6 V
